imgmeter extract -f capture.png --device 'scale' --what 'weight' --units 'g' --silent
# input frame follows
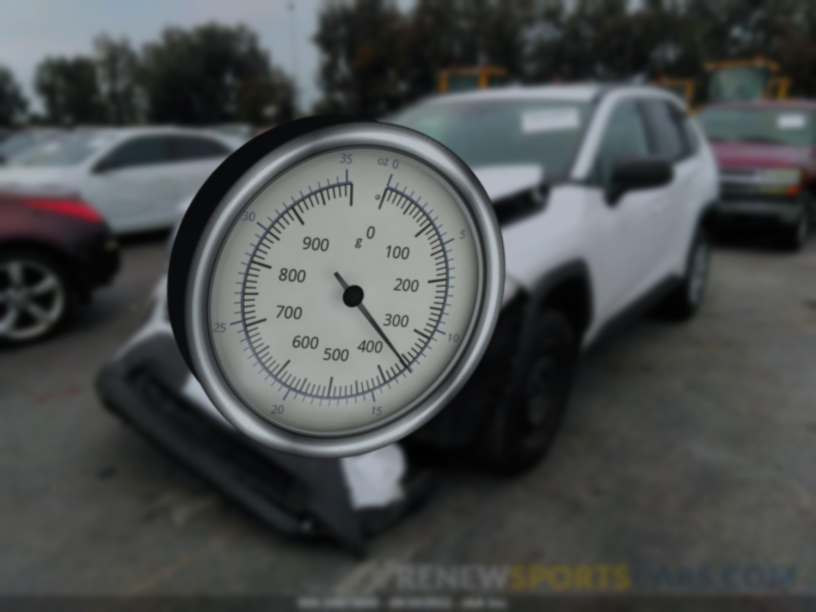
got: 360 g
